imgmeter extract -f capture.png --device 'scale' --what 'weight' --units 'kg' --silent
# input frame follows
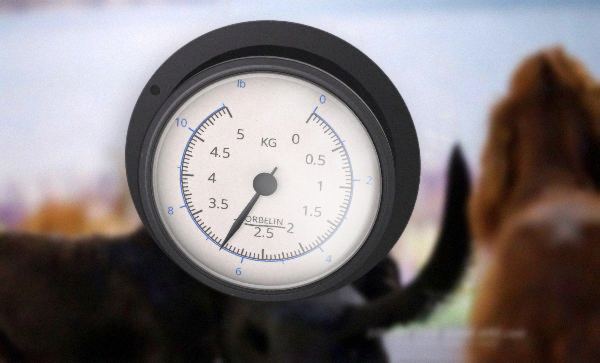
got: 3 kg
